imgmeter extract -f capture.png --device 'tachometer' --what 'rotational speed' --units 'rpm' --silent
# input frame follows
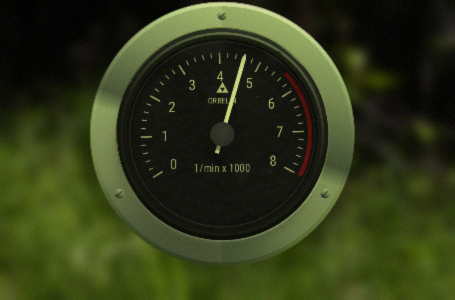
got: 4600 rpm
